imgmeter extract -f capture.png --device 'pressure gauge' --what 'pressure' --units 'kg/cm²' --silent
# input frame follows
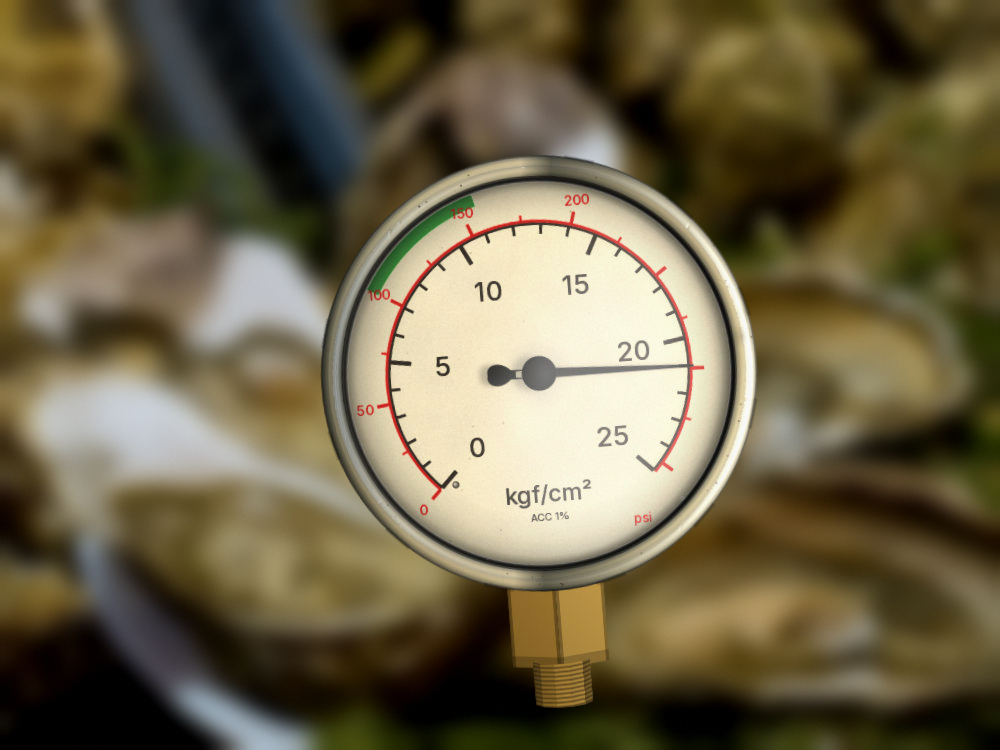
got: 21 kg/cm²
